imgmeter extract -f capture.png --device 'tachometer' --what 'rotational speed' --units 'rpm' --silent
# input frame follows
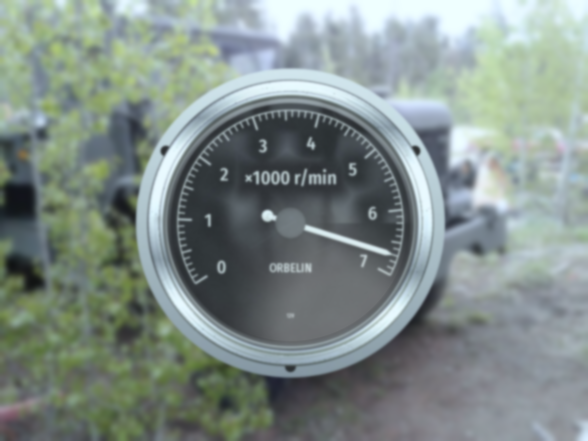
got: 6700 rpm
